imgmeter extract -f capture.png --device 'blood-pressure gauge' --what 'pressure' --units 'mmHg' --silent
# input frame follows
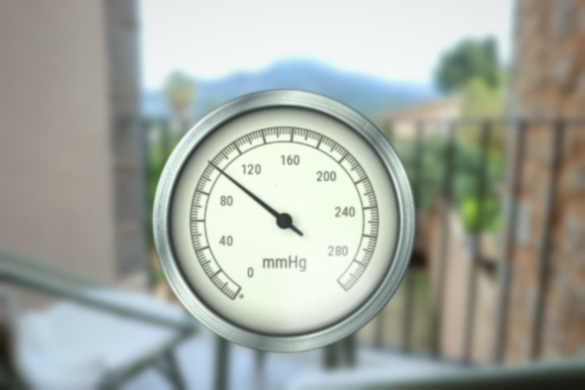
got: 100 mmHg
